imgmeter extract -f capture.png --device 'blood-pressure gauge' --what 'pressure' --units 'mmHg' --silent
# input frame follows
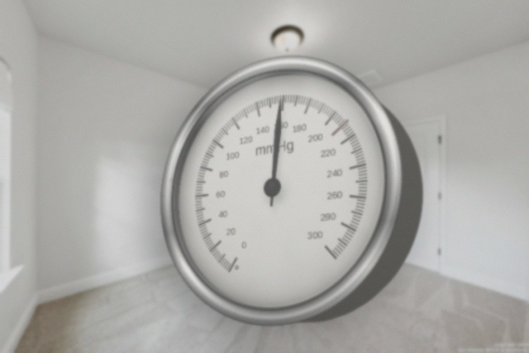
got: 160 mmHg
